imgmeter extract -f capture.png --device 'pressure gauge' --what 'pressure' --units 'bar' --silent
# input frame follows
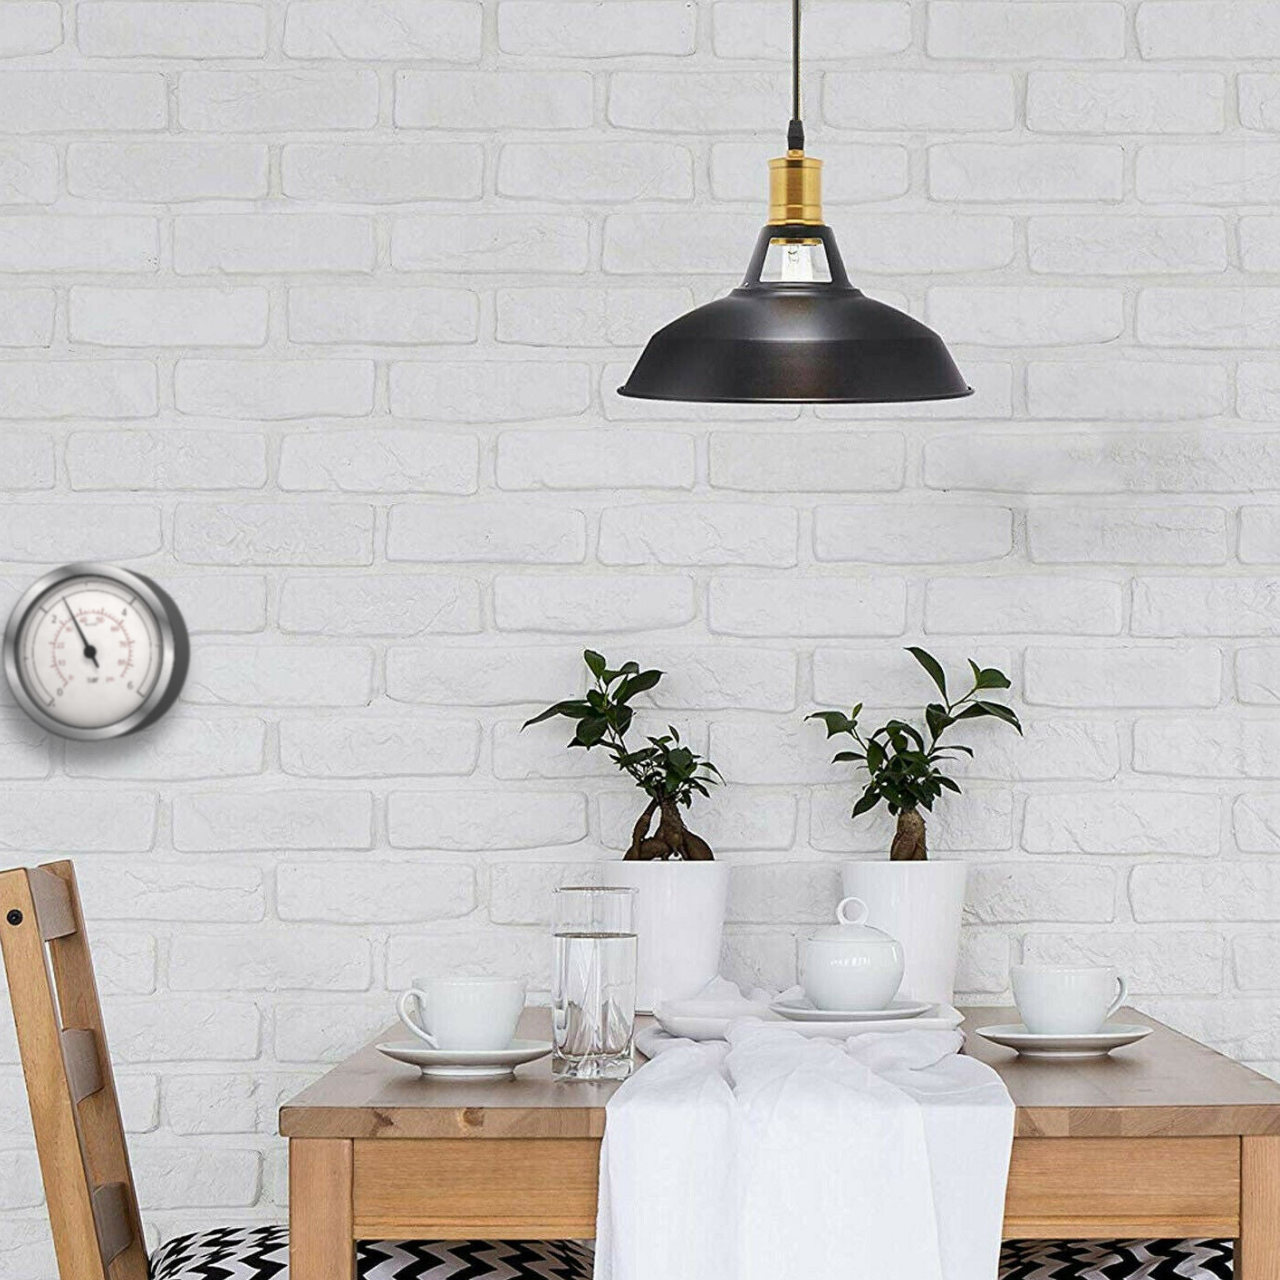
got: 2.5 bar
